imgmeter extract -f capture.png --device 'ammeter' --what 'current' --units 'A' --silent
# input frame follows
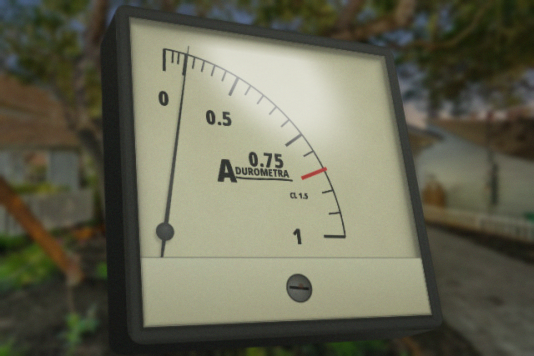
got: 0.25 A
